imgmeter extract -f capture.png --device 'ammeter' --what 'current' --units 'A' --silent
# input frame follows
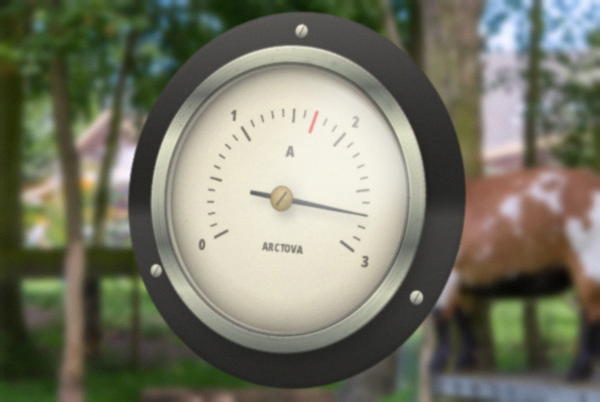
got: 2.7 A
